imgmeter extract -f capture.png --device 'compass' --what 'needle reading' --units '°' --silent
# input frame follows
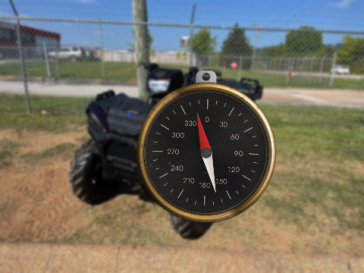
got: 345 °
